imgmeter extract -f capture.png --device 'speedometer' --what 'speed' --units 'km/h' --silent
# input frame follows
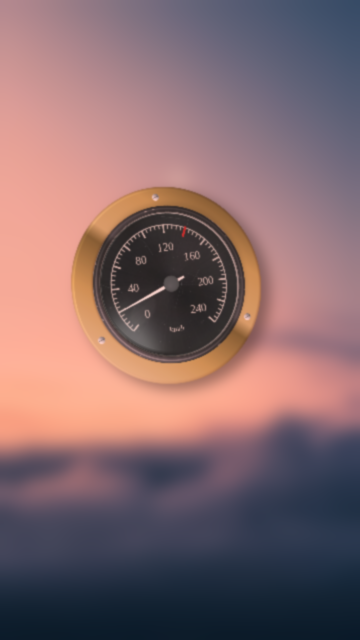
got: 20 km/h
